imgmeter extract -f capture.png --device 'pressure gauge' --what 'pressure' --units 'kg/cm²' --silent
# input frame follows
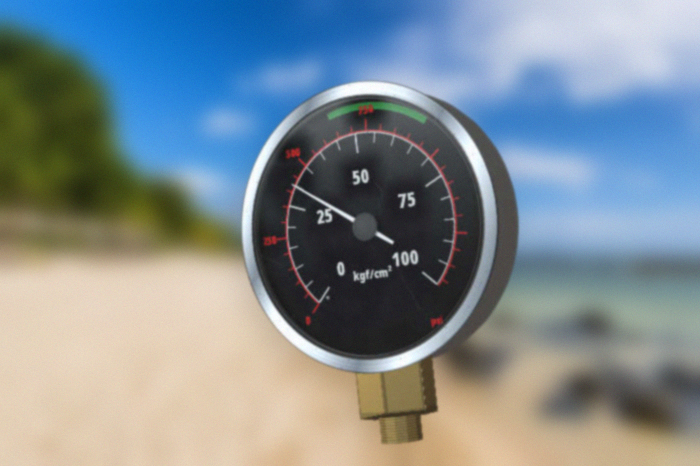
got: 30 kg/cm²
